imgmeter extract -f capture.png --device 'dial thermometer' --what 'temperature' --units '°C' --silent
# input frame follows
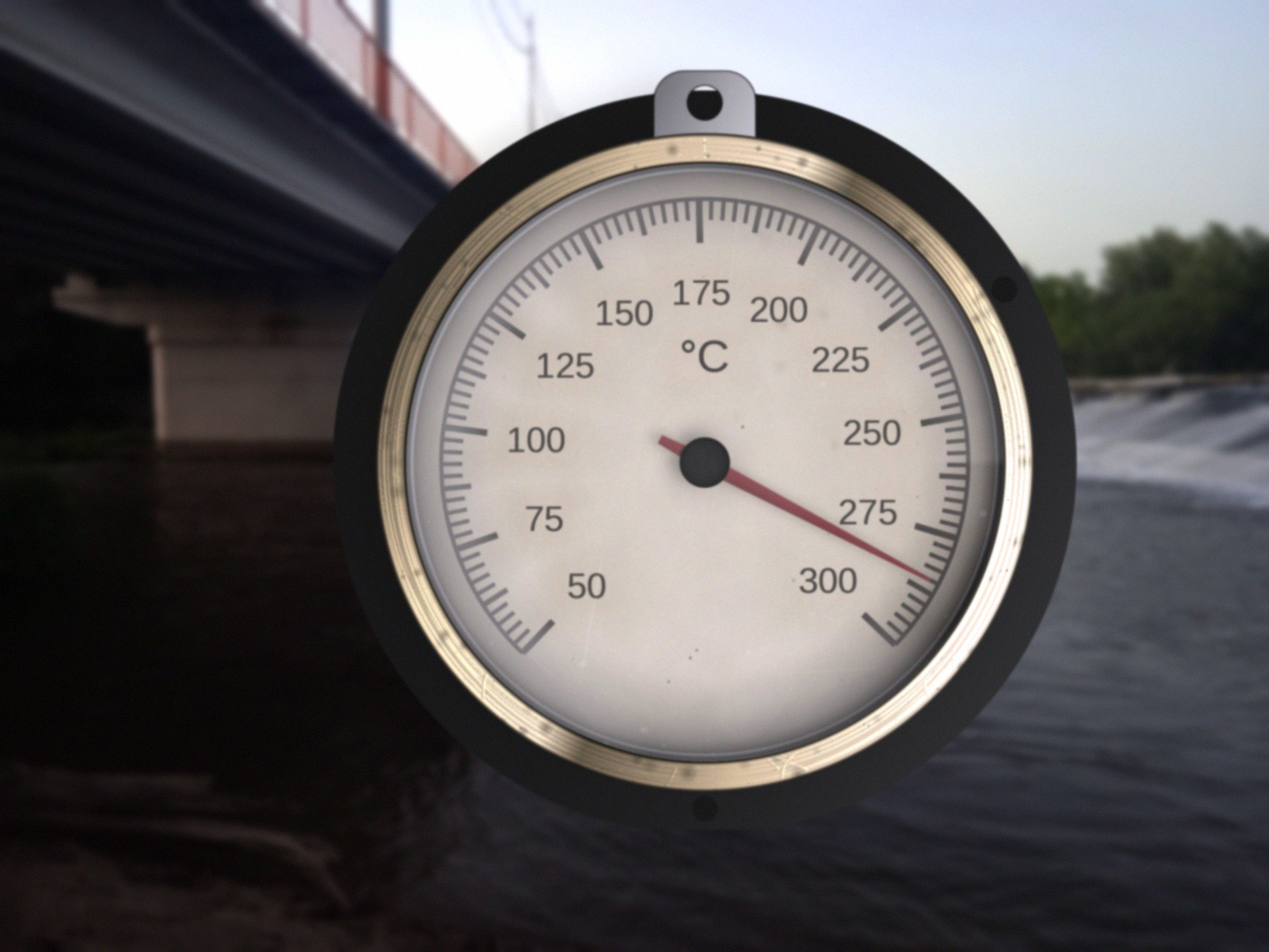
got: 285 °C
